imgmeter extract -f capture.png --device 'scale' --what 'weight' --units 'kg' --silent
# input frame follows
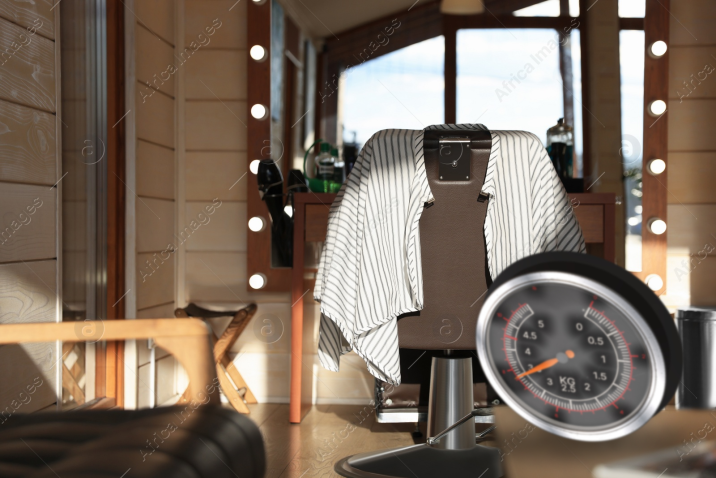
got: 3.5 kg
